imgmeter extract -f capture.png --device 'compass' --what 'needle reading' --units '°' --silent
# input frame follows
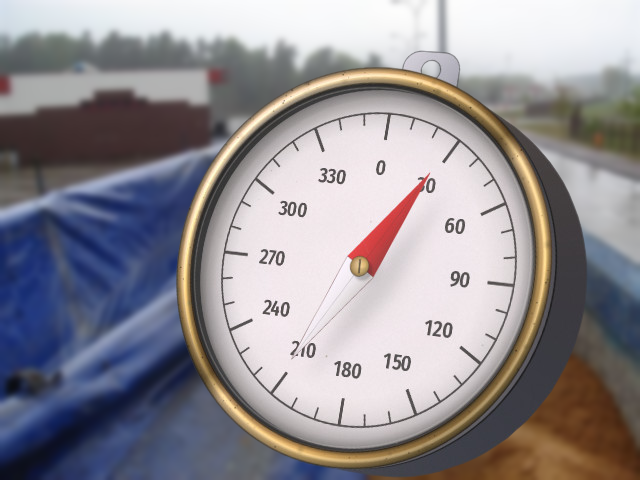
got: 30 °
